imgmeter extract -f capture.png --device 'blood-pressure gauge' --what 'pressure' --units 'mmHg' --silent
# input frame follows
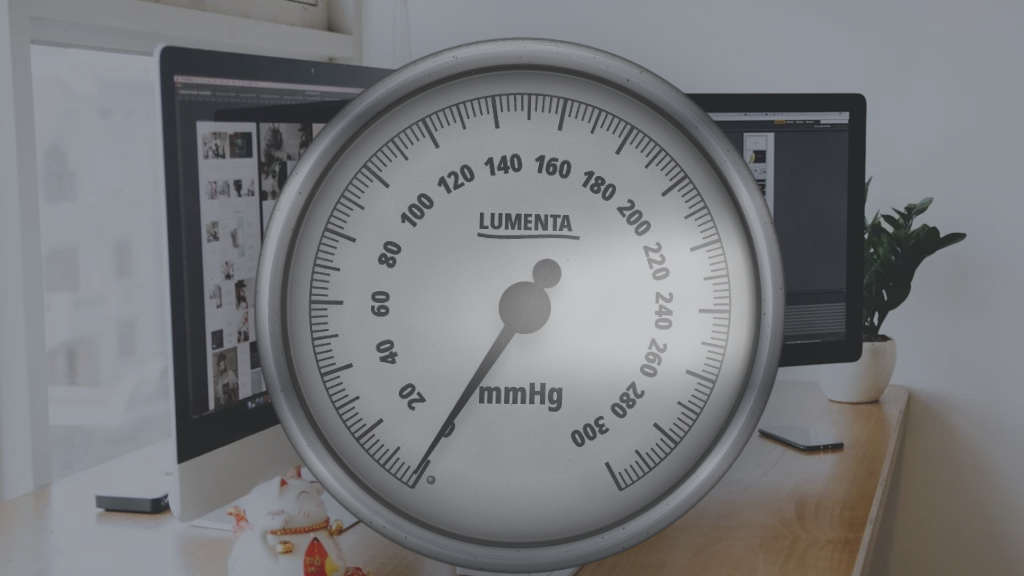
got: 2 mmHg
